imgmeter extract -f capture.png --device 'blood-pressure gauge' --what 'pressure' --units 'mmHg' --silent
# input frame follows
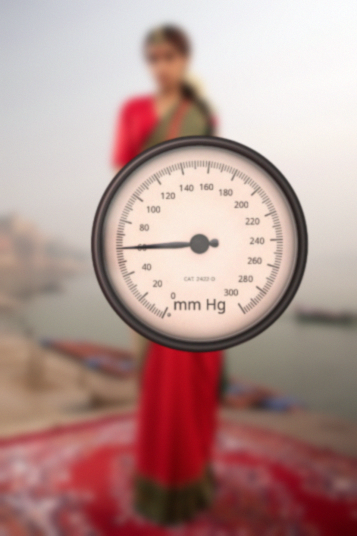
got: 60 mmHg
